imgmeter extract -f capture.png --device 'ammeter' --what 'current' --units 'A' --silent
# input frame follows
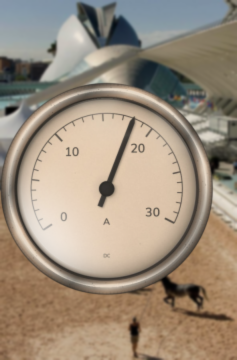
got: 18 A
